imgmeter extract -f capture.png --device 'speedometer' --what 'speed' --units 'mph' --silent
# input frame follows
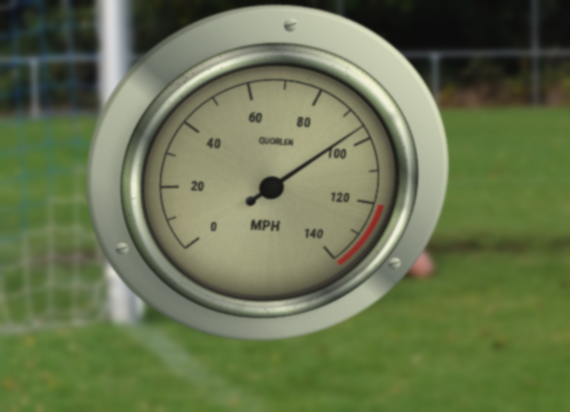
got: 95 mph
